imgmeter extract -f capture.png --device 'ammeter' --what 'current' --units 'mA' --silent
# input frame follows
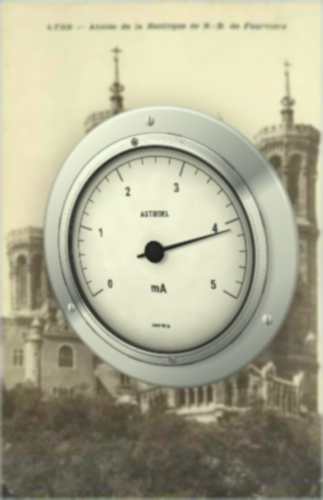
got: 4.1 mA
